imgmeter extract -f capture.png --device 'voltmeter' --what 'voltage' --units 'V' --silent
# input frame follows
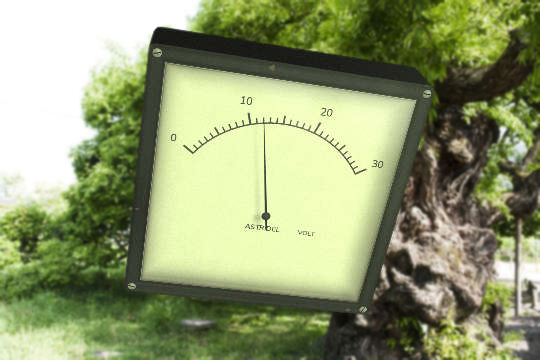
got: 12 V
